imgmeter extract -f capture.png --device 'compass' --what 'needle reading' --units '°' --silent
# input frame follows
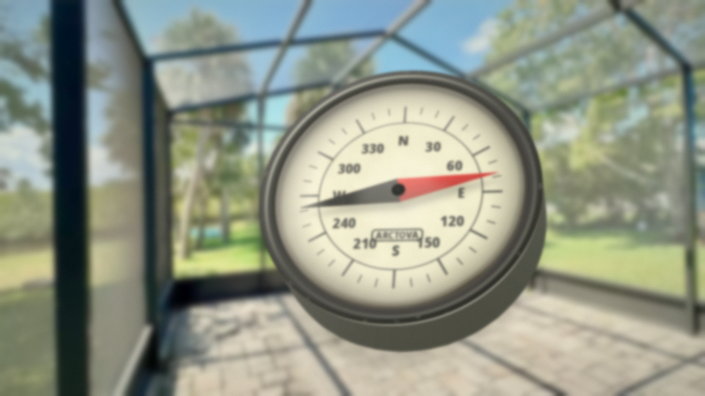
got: 80 °
